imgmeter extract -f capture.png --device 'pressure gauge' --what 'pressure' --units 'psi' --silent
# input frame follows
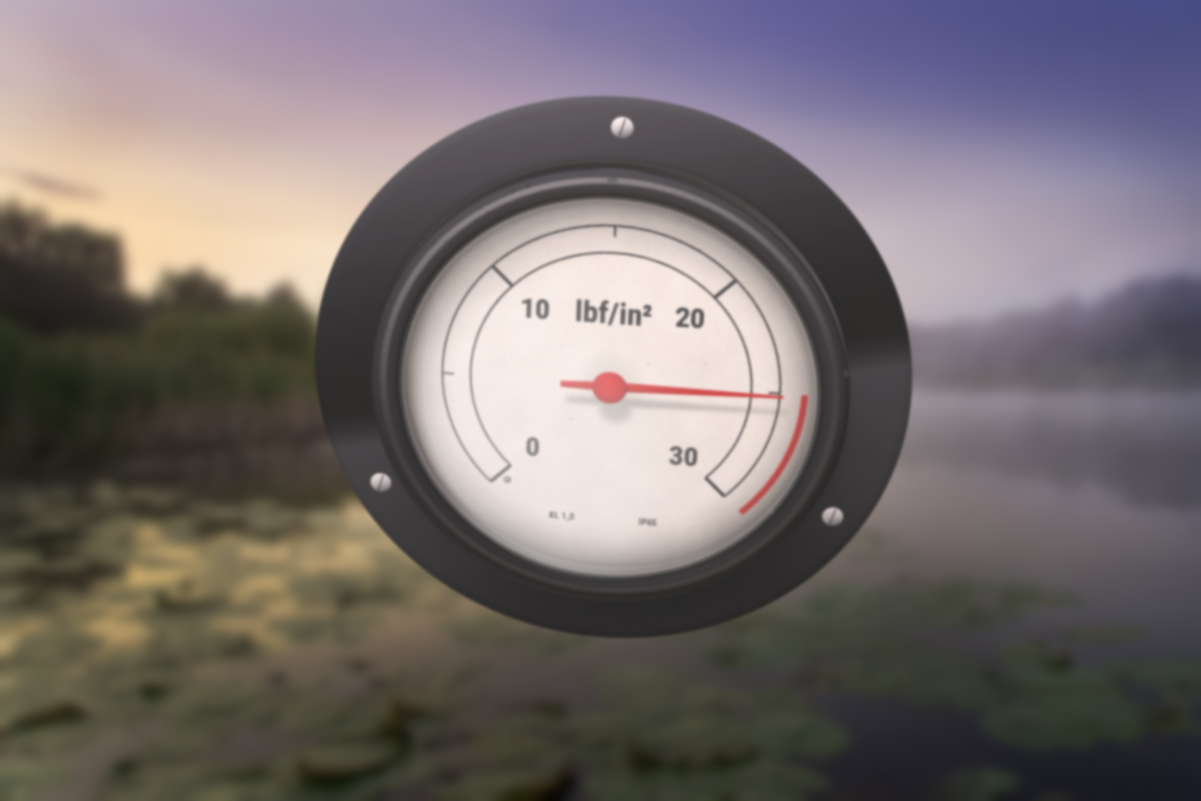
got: 25 psi
